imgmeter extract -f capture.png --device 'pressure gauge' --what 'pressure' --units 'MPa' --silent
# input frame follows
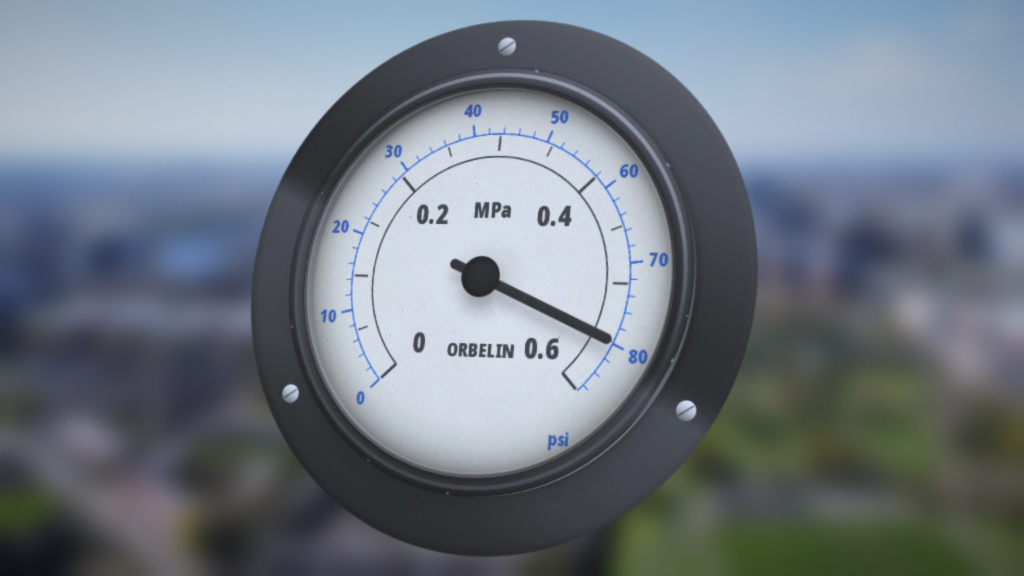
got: 0.55 MPa
